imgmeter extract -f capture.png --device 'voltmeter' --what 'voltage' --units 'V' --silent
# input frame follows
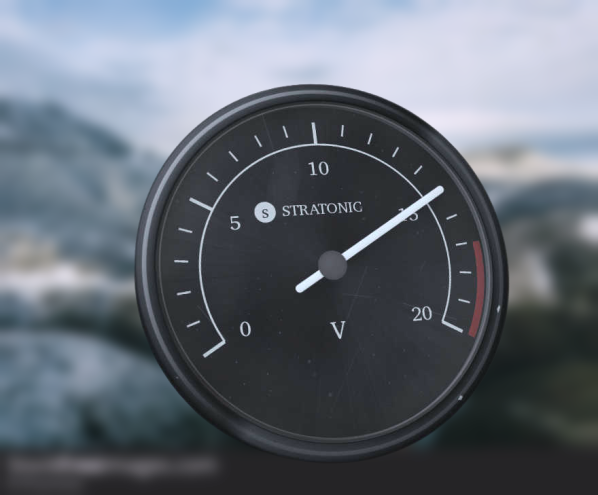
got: 15 V
